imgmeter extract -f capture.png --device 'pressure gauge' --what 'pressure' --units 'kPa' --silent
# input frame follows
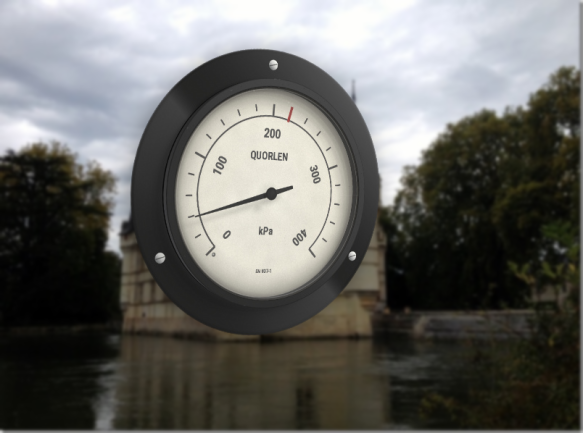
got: 40 kPa
